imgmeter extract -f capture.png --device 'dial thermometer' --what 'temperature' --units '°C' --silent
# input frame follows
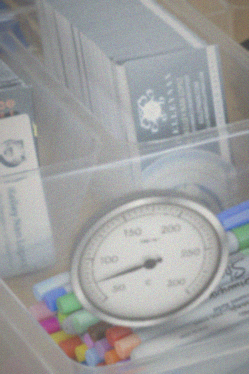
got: 75 °C
